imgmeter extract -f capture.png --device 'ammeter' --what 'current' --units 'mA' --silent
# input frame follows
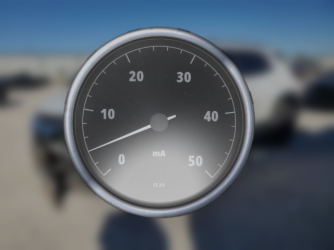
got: 4 mA
